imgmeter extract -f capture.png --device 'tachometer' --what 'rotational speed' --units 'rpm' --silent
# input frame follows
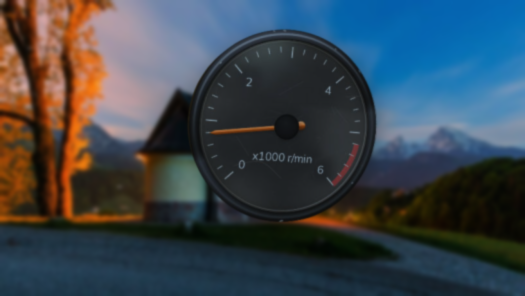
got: 800 rpm
